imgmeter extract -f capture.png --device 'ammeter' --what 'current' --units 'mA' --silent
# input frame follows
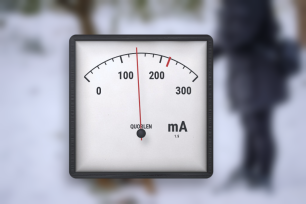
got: 140 mA
